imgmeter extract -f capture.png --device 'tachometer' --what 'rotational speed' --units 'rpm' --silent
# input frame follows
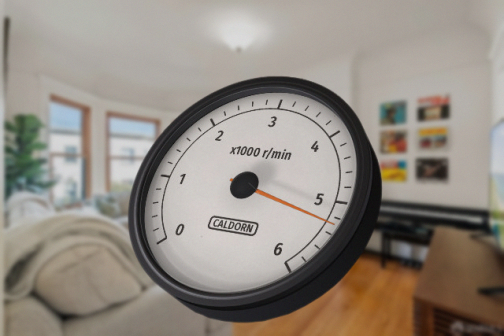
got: 5300 rpm
